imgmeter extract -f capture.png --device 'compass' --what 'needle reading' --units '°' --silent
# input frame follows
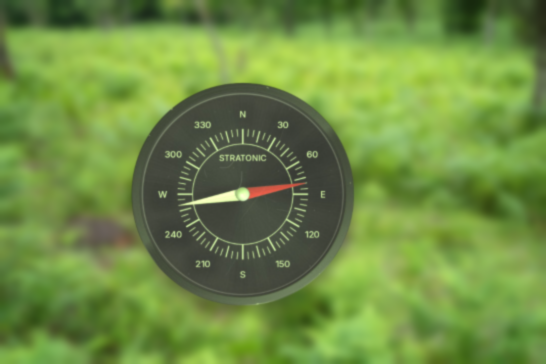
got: 80 °
